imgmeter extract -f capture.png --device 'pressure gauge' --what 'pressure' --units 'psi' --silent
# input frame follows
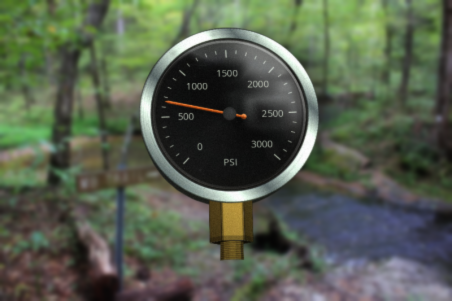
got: 650 psi
